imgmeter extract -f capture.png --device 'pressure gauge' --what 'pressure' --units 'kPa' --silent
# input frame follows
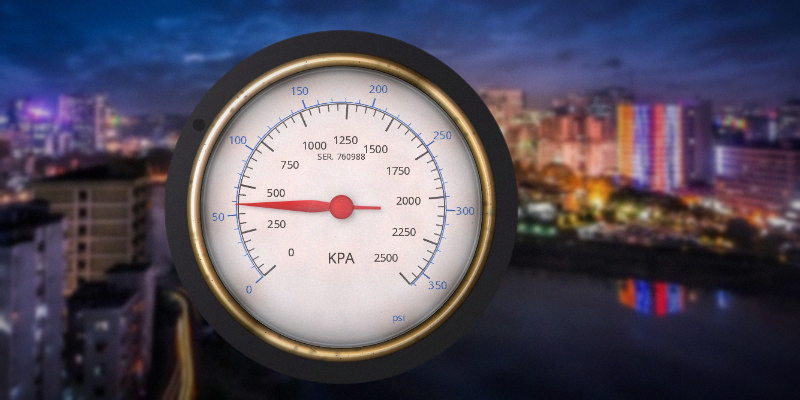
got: 400 kPa
